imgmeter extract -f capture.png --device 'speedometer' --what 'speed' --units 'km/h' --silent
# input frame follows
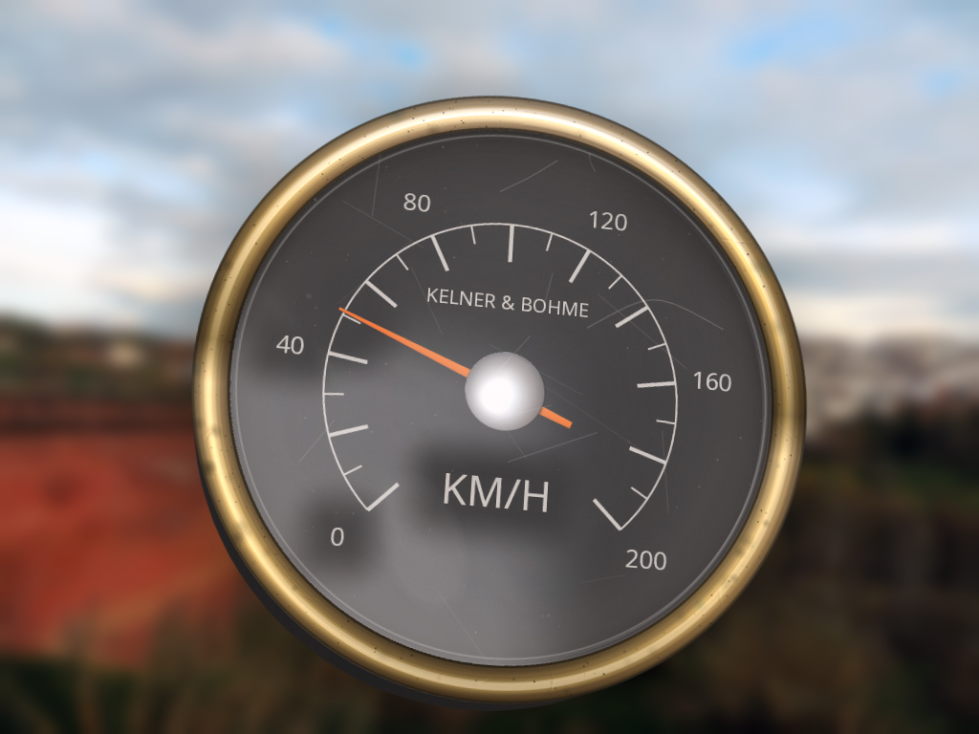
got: 50 km/h
